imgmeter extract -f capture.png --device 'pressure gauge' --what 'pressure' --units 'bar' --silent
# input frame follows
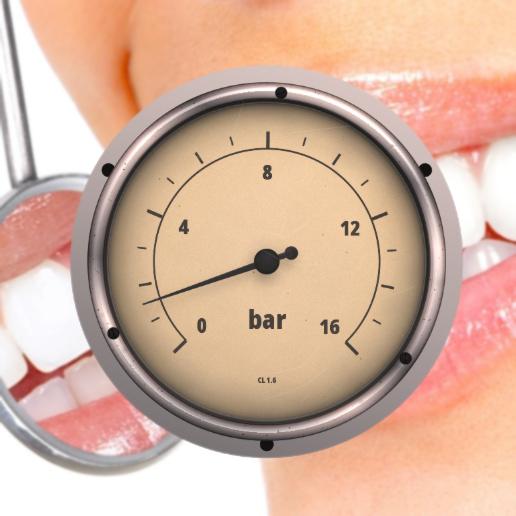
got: 1.5 bar
